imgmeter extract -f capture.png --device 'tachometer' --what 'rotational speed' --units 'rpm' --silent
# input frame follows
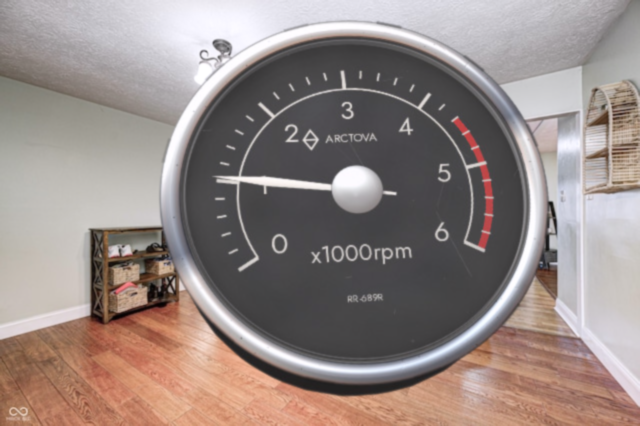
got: 1000 rpm
